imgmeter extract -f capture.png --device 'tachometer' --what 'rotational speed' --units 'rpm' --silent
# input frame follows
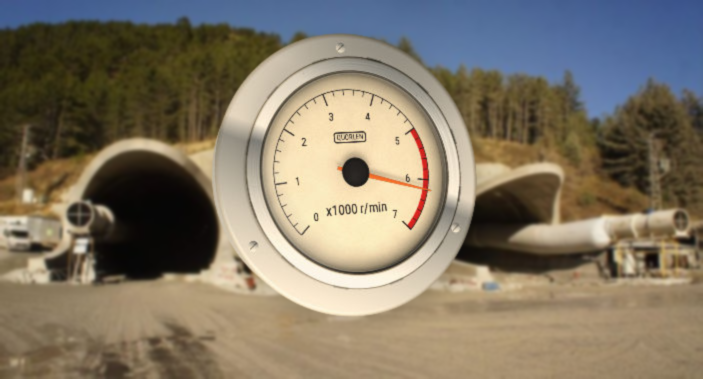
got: 6200 rpm
